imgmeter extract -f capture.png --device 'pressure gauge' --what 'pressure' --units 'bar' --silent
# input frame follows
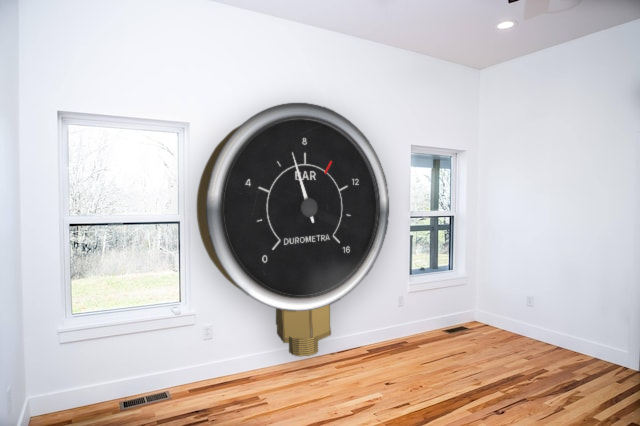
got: 7 bar
